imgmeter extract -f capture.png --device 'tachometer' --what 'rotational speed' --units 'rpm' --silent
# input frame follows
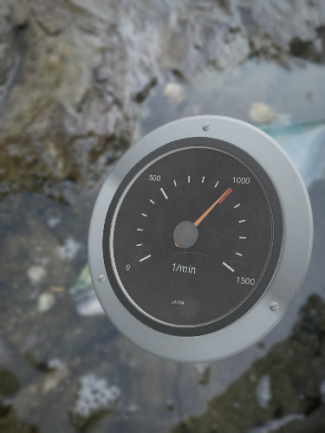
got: 1000 rpm
